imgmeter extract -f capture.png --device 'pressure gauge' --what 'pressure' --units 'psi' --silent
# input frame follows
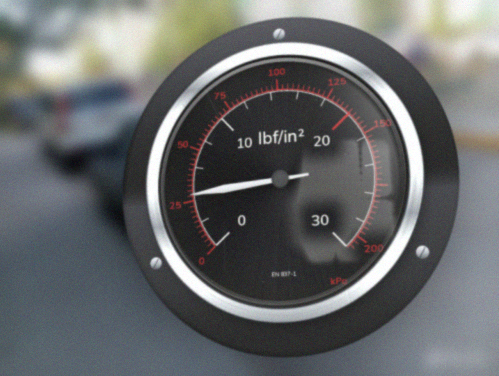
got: 4 psi
